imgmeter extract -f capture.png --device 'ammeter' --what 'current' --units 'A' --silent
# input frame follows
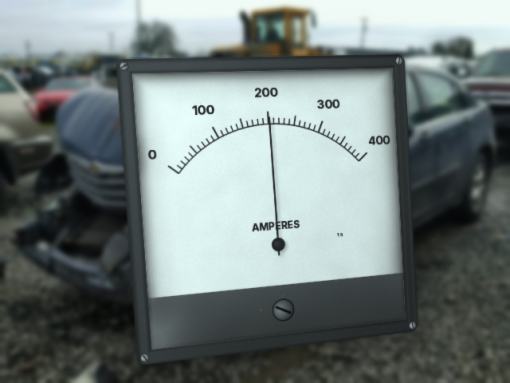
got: 200 A
